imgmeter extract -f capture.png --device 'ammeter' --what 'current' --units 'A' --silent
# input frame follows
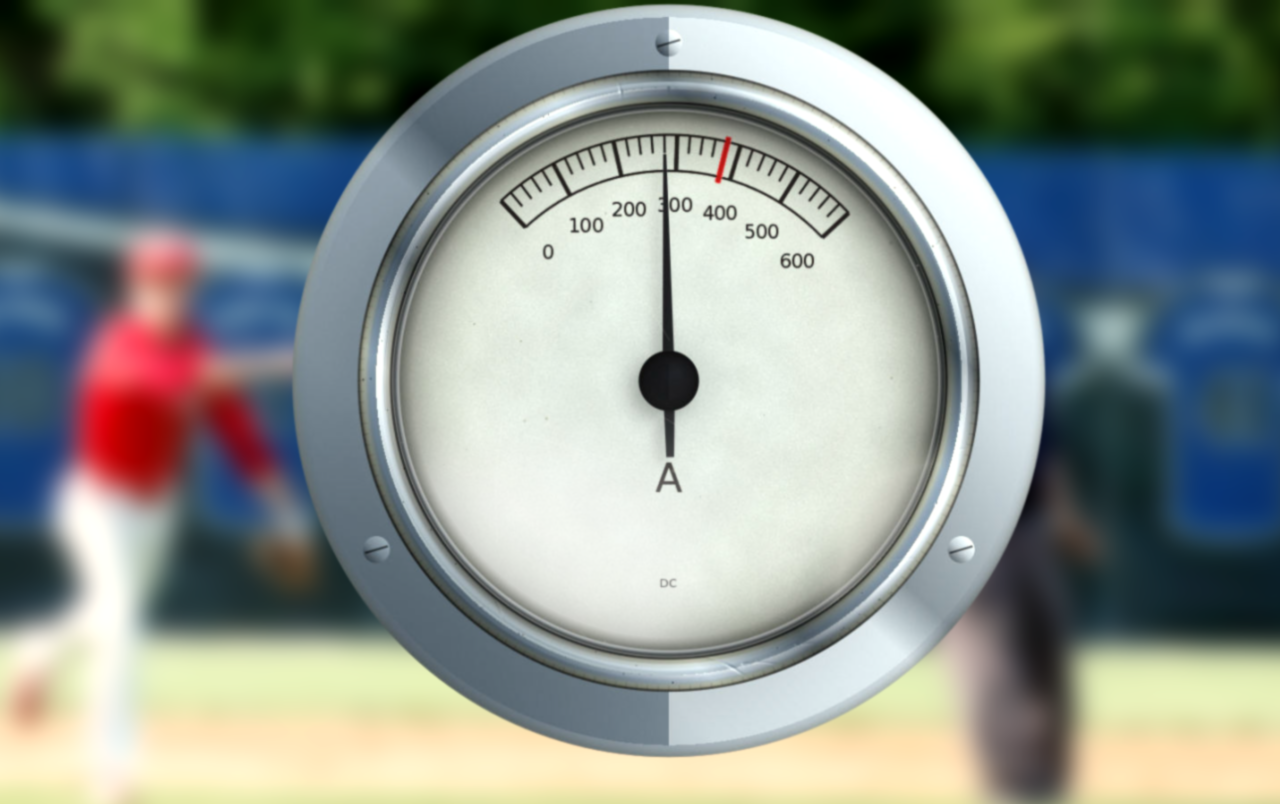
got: 280 A
